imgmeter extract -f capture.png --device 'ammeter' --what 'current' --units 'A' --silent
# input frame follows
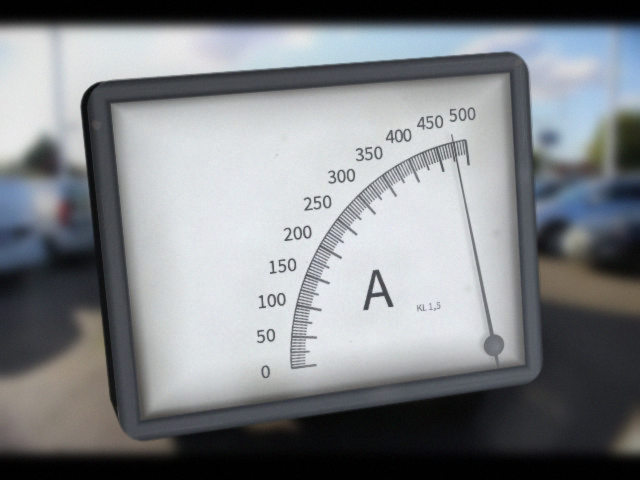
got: 475 A
